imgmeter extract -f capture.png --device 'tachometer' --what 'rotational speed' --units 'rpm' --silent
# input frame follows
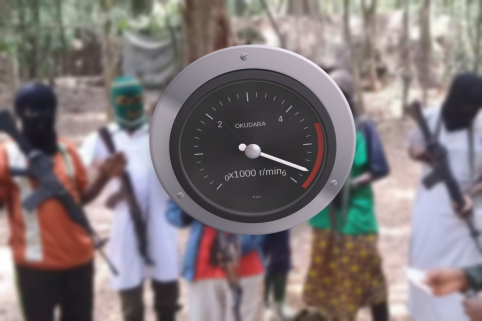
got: 5600 rpm
